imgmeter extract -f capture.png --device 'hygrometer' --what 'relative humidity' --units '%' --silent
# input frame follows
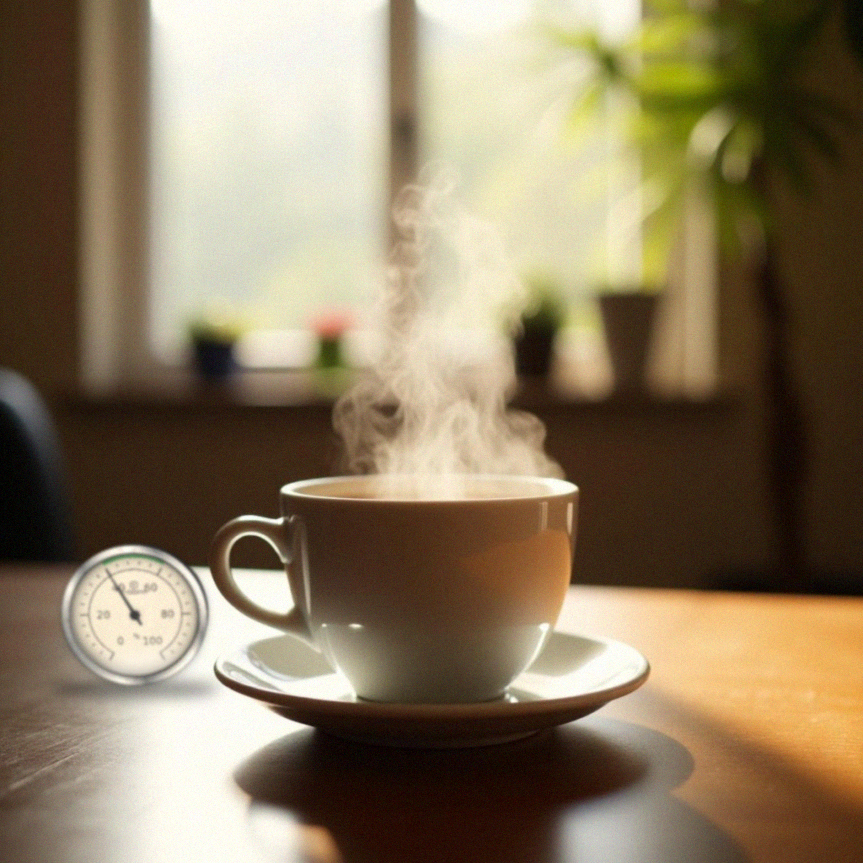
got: 40 %
